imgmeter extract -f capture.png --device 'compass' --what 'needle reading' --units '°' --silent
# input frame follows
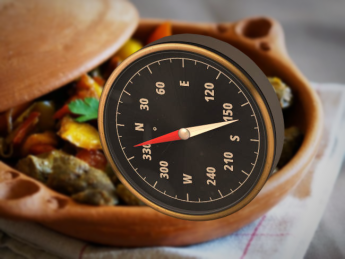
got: 340 °
